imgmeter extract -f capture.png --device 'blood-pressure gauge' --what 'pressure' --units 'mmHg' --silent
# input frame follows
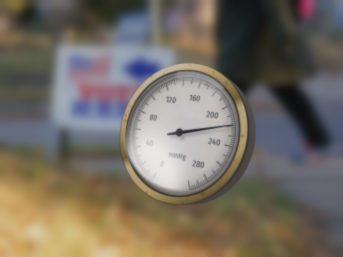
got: 220 mmHg
